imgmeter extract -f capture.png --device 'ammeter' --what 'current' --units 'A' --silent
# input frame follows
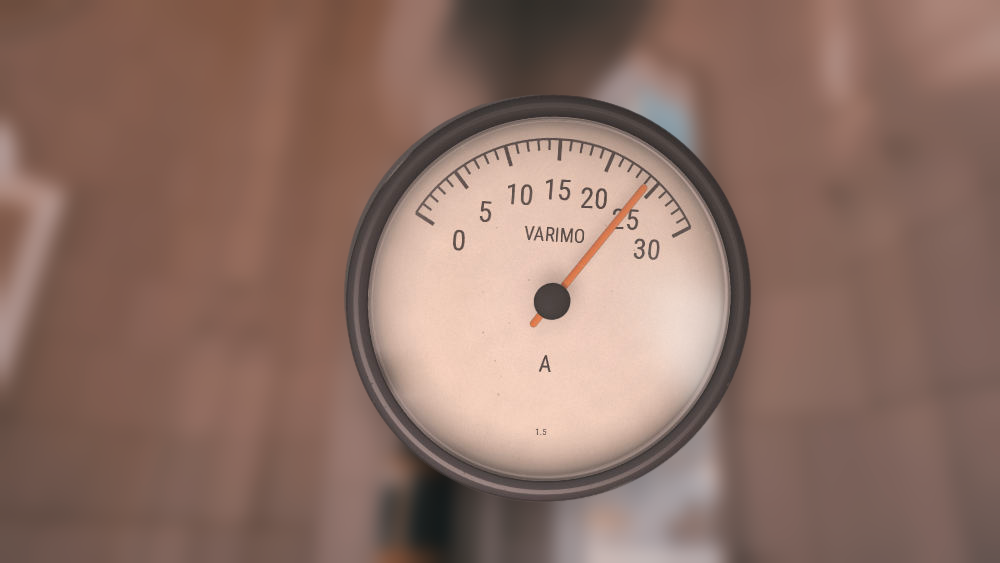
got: 24 A
